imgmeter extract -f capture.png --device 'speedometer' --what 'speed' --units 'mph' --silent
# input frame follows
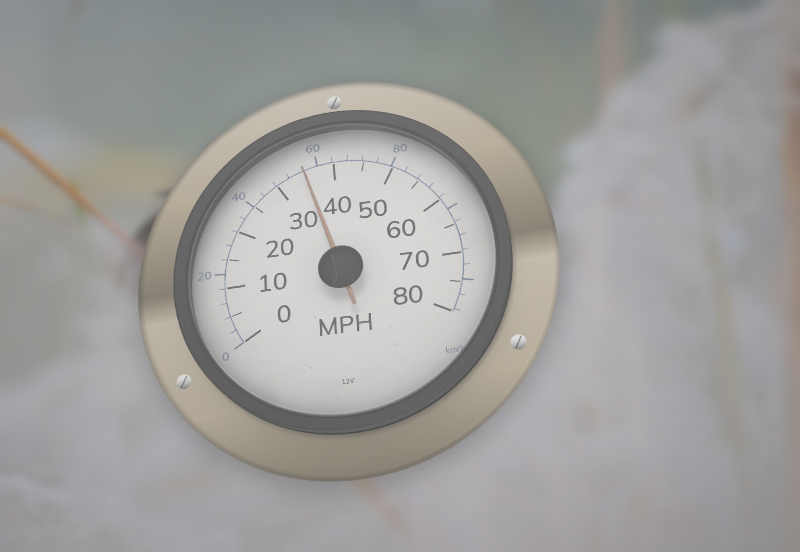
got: 35 mph
